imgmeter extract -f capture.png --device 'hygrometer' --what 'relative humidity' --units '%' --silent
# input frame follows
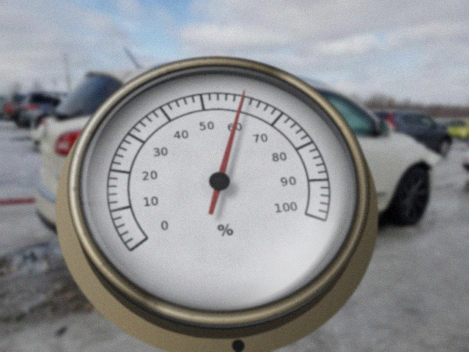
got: 60 %
